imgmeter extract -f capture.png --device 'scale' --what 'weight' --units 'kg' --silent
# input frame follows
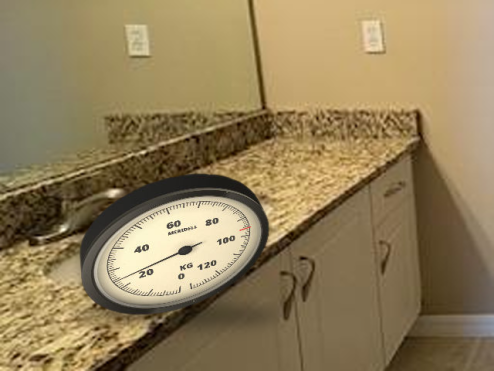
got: 25 kg
